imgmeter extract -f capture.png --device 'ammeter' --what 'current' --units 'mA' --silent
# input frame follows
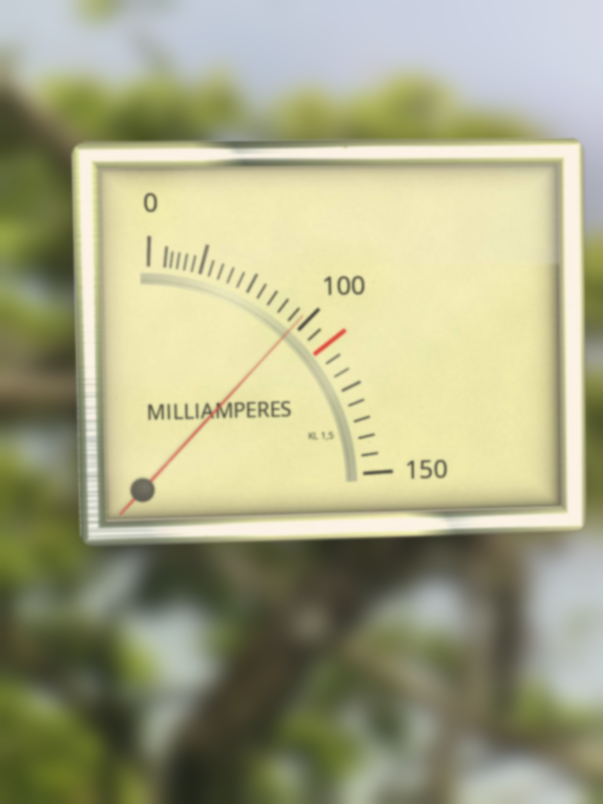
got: 97.5 mA
